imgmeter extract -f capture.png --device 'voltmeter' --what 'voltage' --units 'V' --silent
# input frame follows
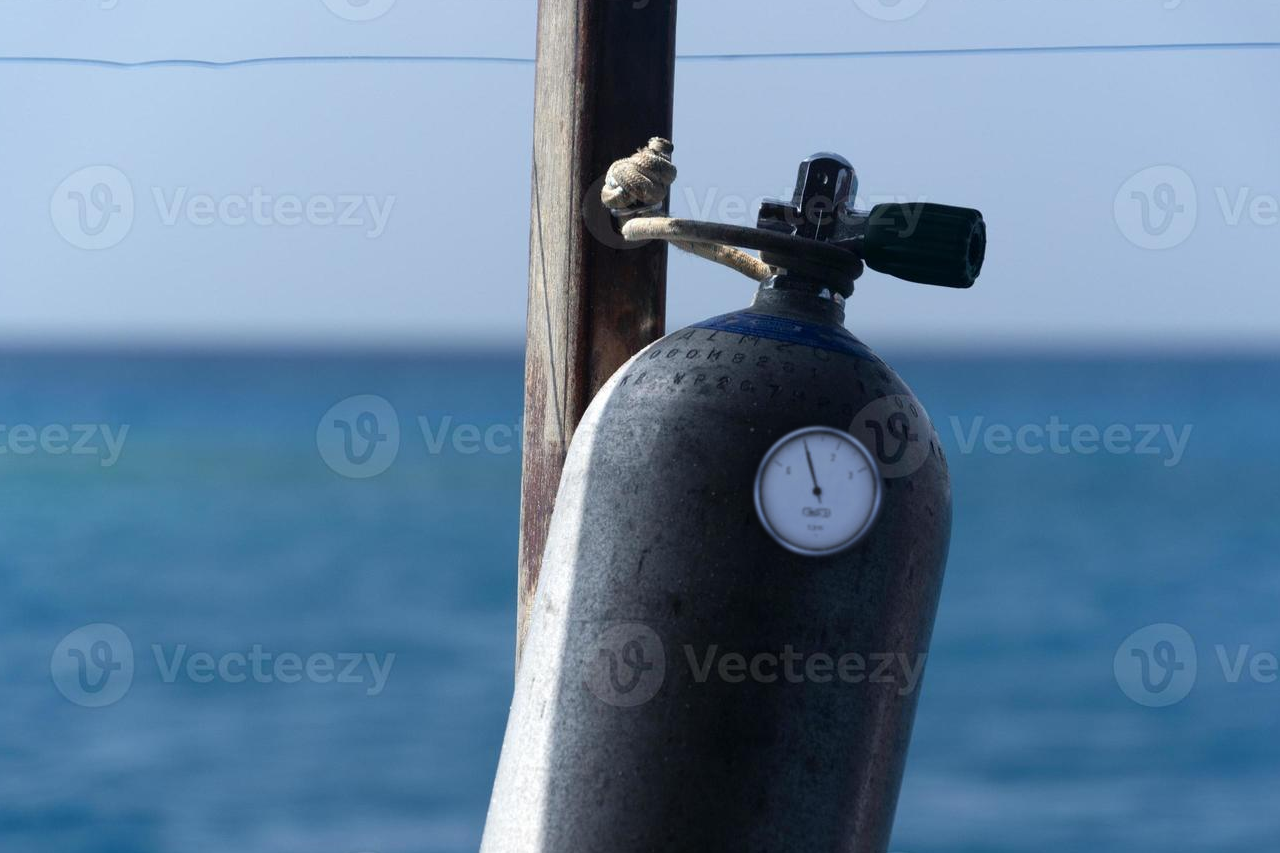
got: 1 V
